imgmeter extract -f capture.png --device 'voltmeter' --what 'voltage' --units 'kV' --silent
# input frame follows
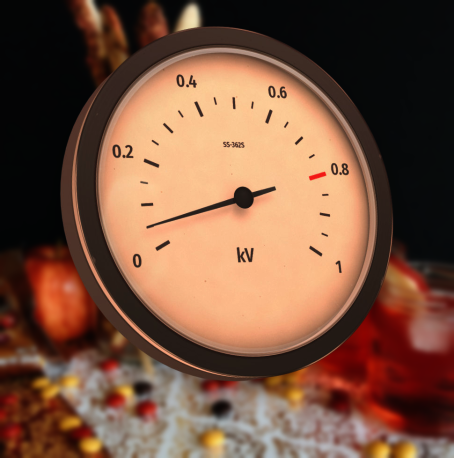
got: 0.05 kV
